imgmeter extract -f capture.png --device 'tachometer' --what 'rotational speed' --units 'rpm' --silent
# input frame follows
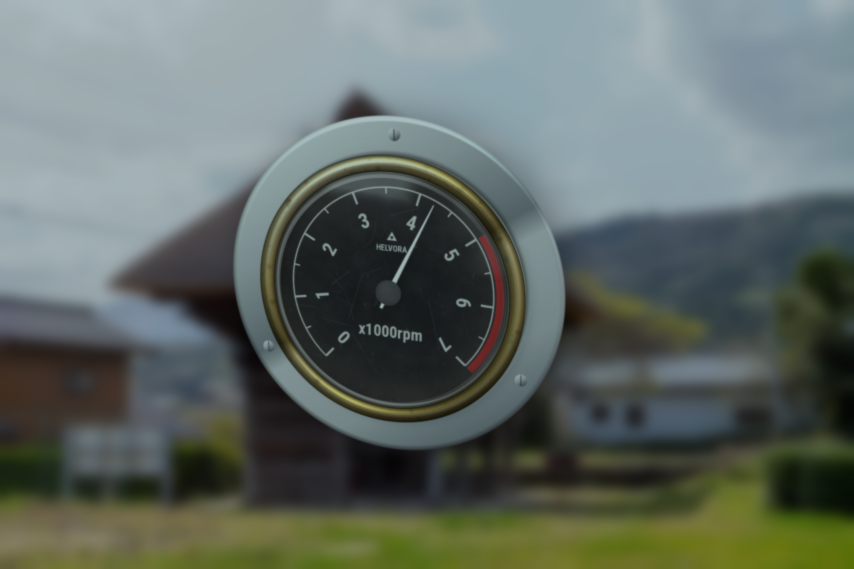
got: 4250 rpm
